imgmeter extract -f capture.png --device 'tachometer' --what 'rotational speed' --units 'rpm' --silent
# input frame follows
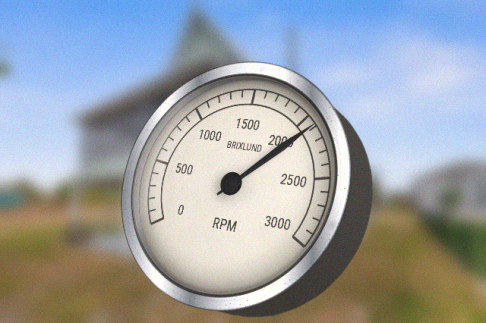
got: 2100 rpm
